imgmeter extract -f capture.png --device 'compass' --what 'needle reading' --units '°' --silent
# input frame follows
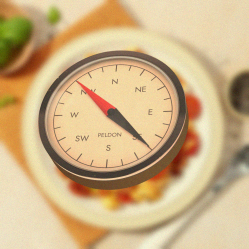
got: 315 °
